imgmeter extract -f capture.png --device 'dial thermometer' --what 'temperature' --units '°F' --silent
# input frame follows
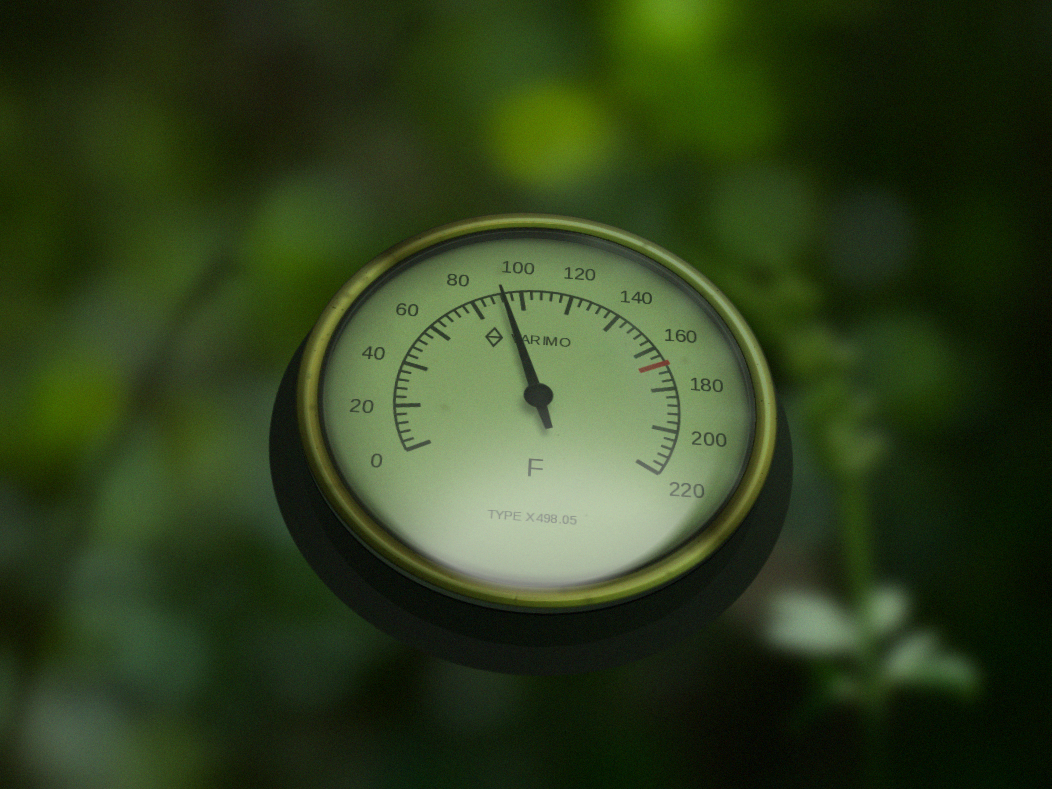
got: 92 °F
